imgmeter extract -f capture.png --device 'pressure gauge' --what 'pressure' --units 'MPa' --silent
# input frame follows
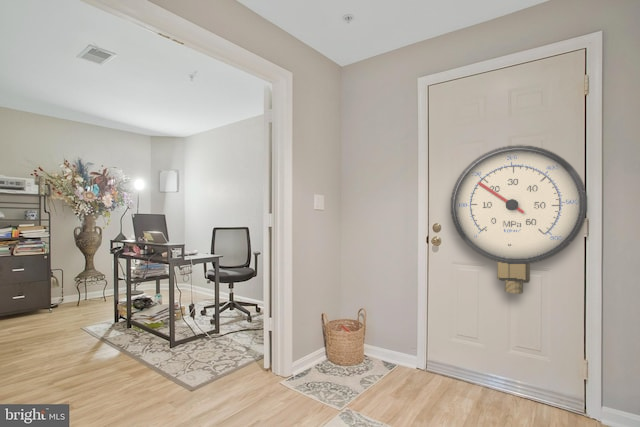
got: 18 MPa
